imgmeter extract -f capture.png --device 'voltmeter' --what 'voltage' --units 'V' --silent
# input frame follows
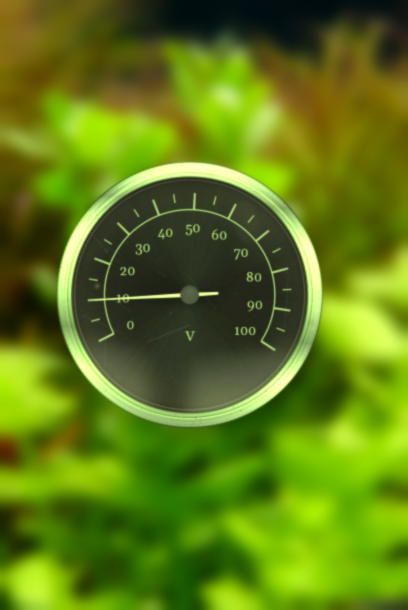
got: 10 V
